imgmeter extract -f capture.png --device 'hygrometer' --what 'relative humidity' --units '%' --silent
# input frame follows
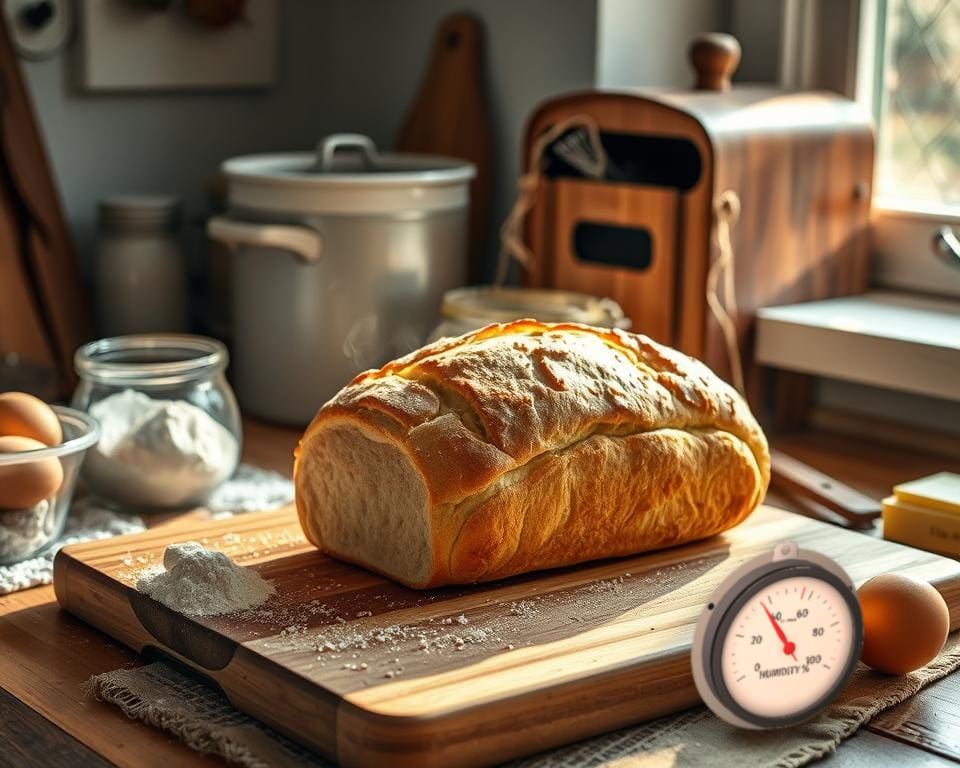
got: 36 %
